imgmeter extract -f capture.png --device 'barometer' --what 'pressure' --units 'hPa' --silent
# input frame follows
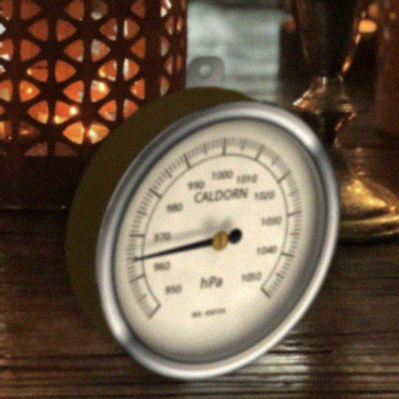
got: 965 hPa
